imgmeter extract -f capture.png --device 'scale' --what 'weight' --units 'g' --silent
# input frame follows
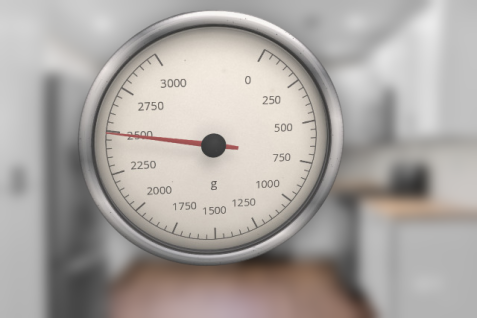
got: 2500 g
